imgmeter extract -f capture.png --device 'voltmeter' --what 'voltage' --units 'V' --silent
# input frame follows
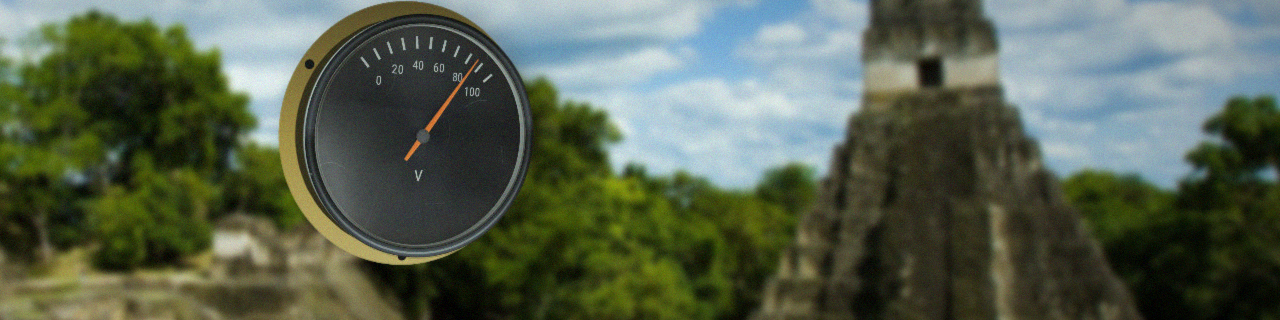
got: 85 V
